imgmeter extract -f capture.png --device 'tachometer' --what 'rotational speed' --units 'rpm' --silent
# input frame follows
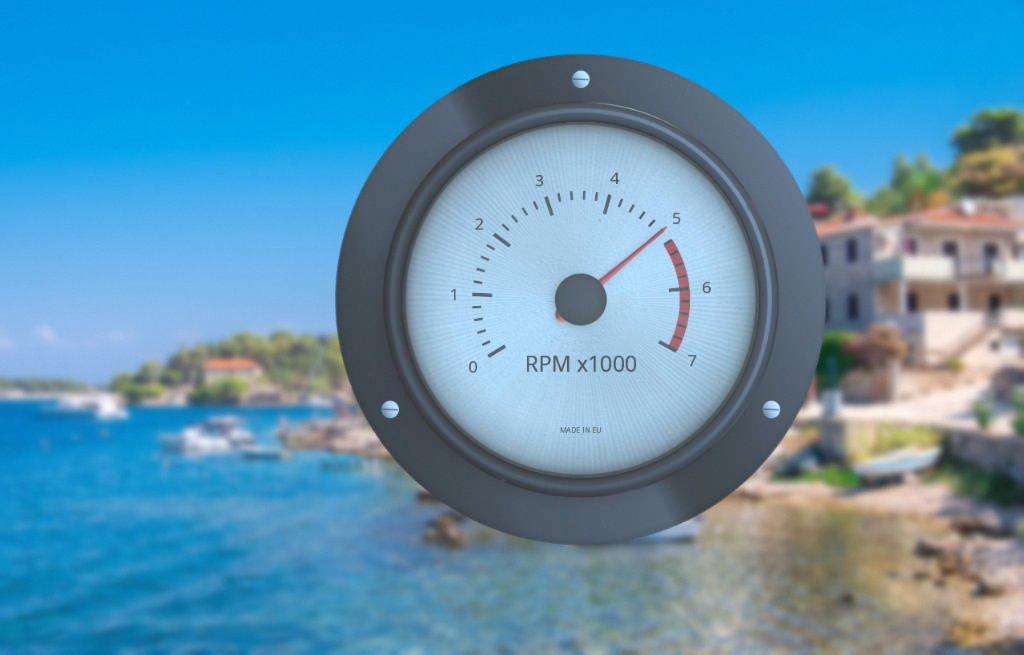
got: 5000 rpm
